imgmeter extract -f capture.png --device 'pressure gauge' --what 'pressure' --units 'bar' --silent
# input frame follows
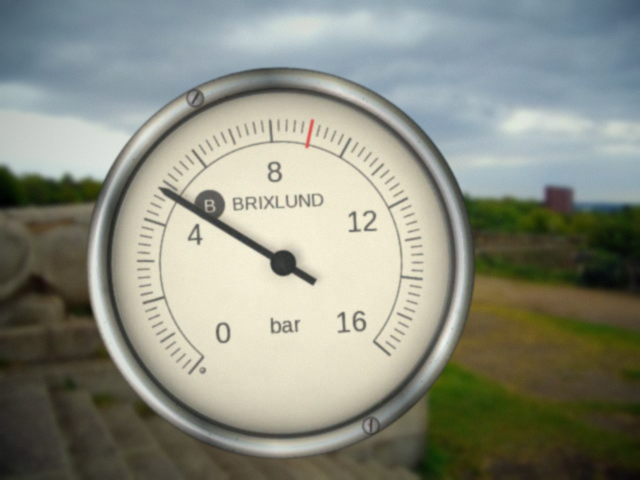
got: 4.8 bar
